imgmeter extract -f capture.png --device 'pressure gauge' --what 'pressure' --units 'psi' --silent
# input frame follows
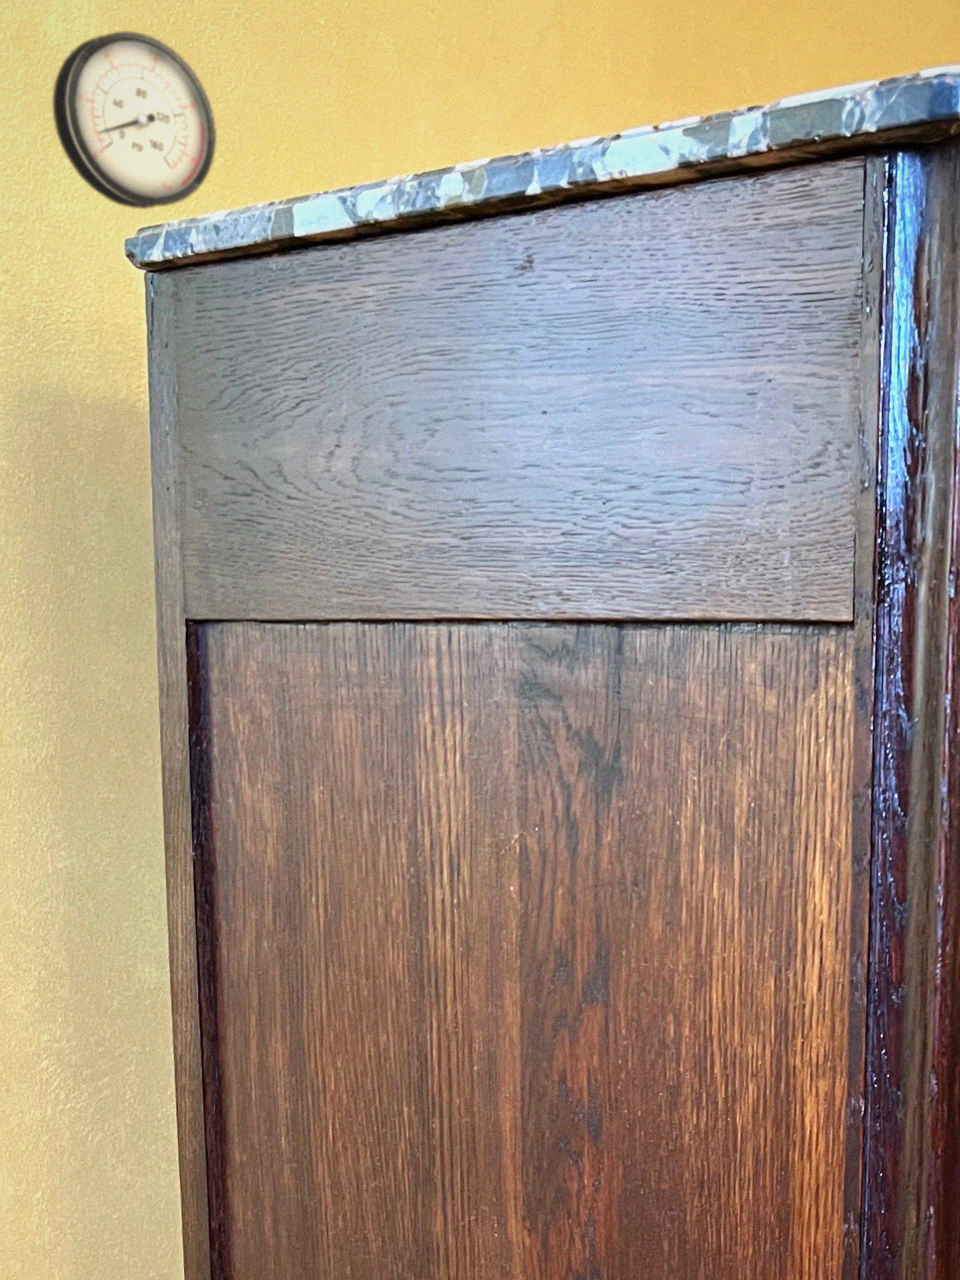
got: 10 psi
